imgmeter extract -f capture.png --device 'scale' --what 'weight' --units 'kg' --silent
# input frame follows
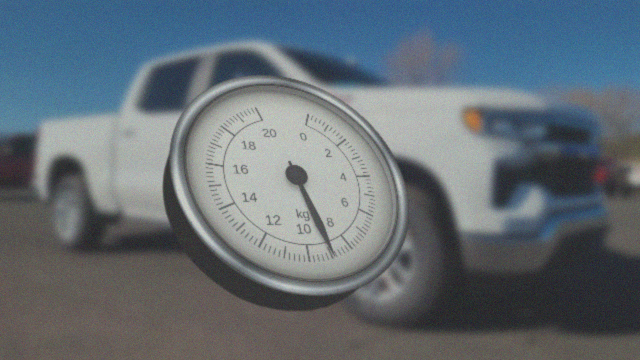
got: 9 kg
